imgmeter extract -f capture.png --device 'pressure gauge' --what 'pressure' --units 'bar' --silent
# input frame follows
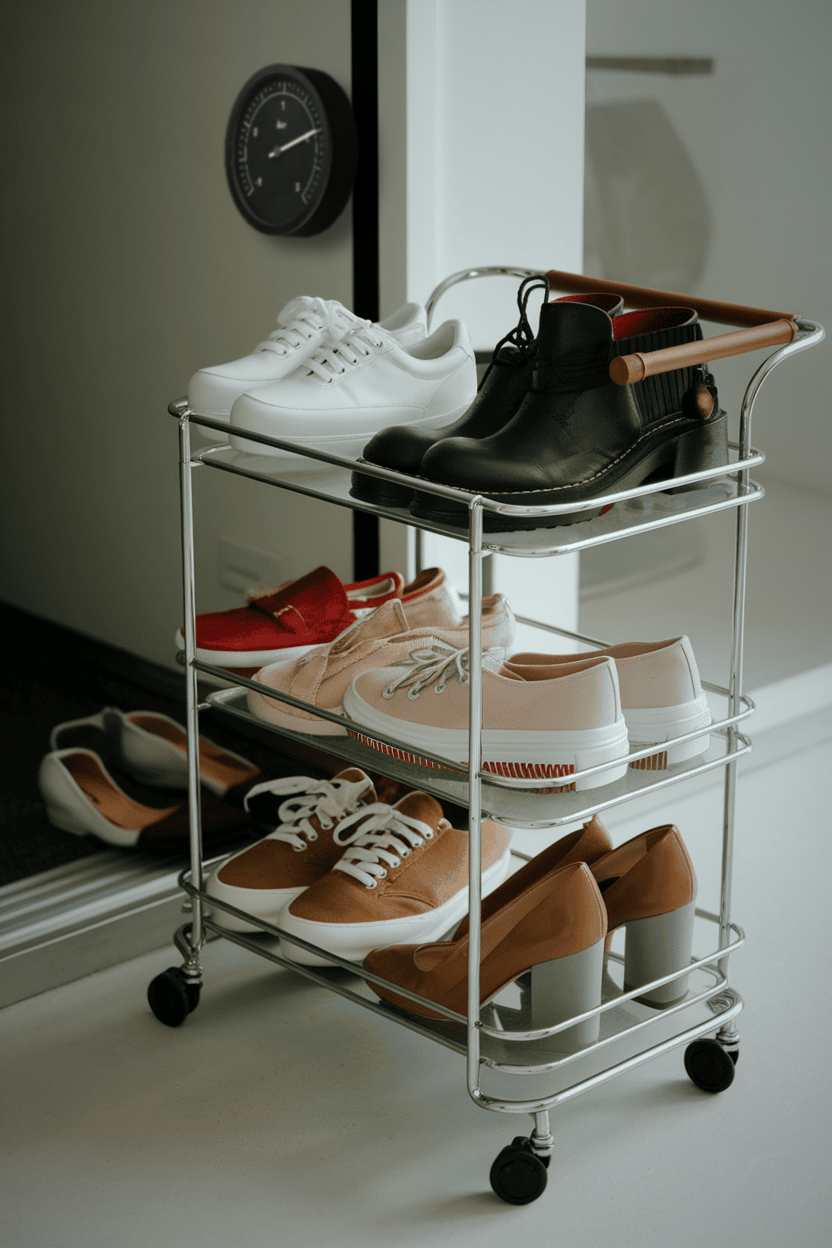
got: 2 bar
